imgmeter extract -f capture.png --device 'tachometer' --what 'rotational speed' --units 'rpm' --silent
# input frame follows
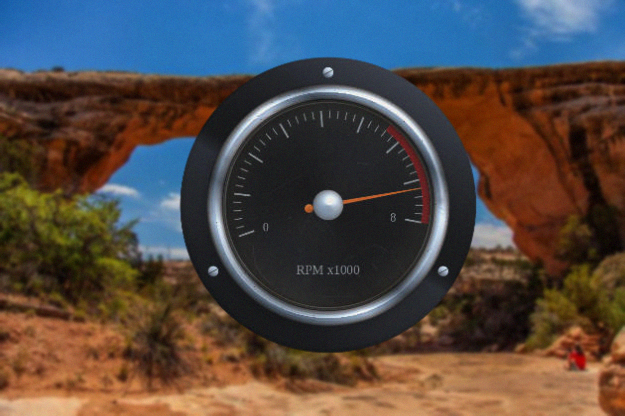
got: 7200 rpm
